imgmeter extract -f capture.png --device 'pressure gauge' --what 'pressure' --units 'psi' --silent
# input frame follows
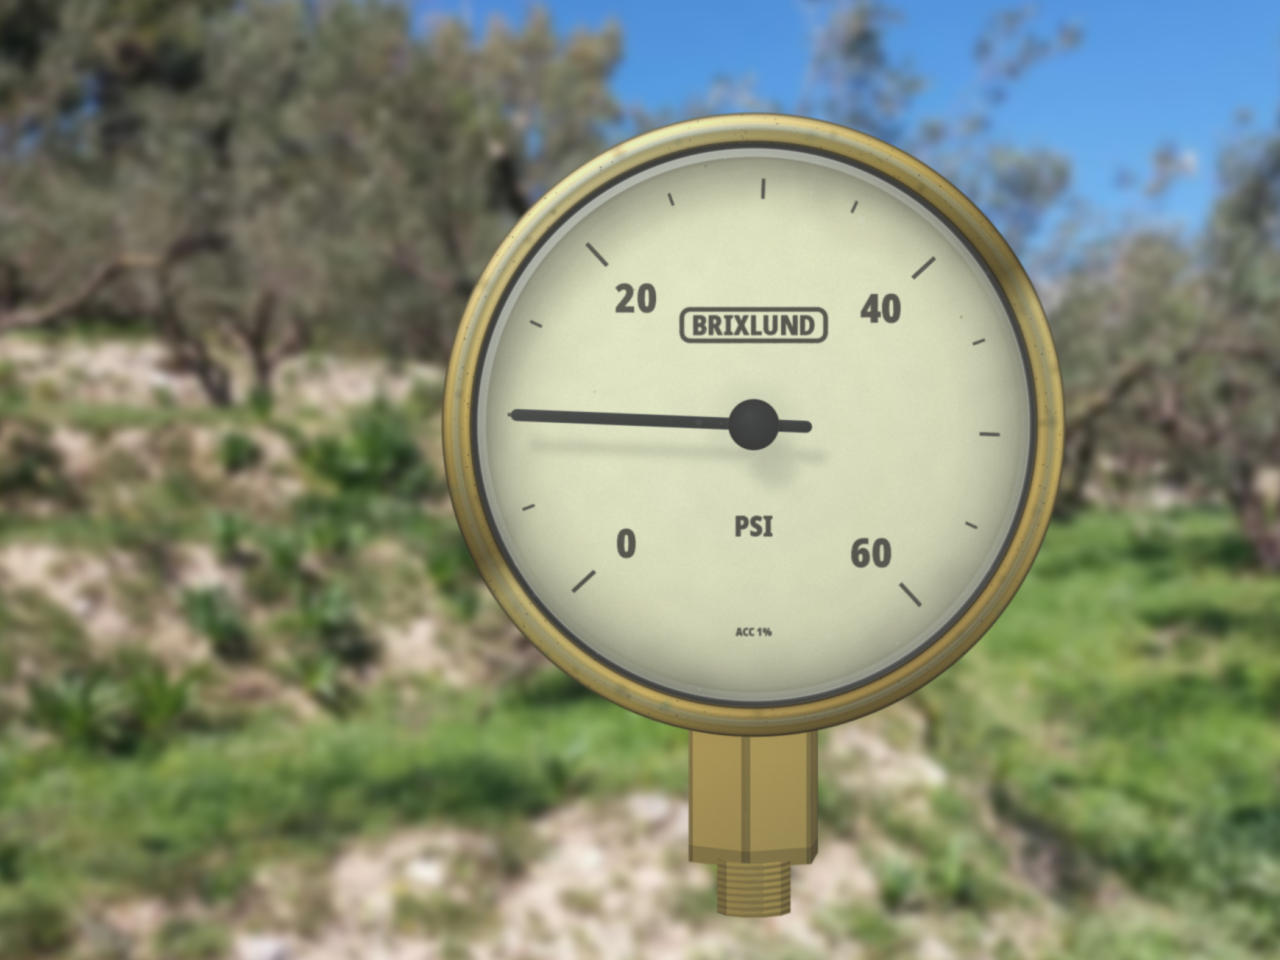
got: 10 psi
